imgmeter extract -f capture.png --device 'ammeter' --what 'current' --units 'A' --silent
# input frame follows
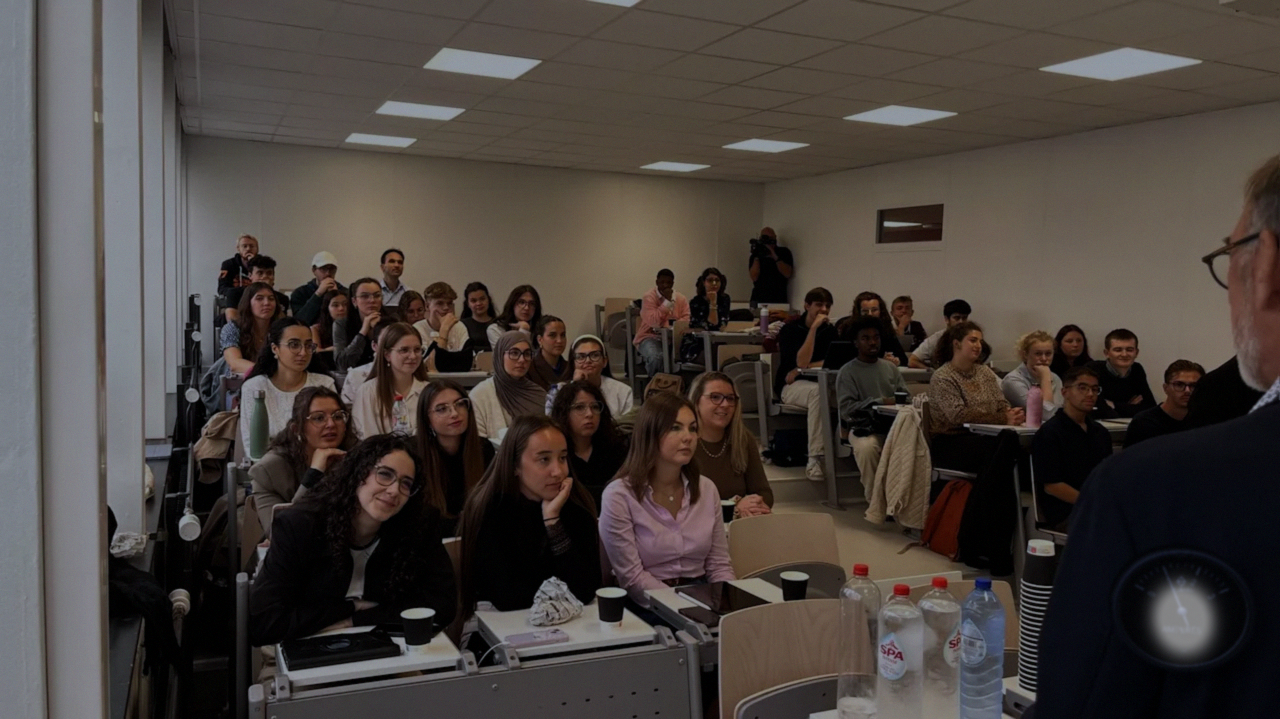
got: 1 A
